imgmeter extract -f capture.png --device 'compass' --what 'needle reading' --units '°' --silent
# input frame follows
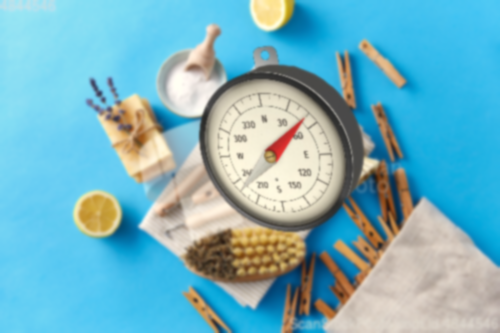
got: 50 °
